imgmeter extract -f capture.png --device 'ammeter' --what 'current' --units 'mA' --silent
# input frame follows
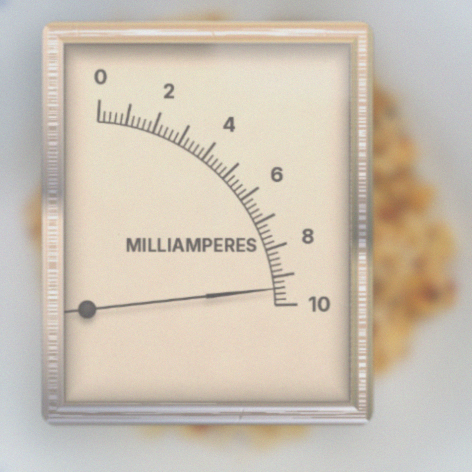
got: 9.4 mA
